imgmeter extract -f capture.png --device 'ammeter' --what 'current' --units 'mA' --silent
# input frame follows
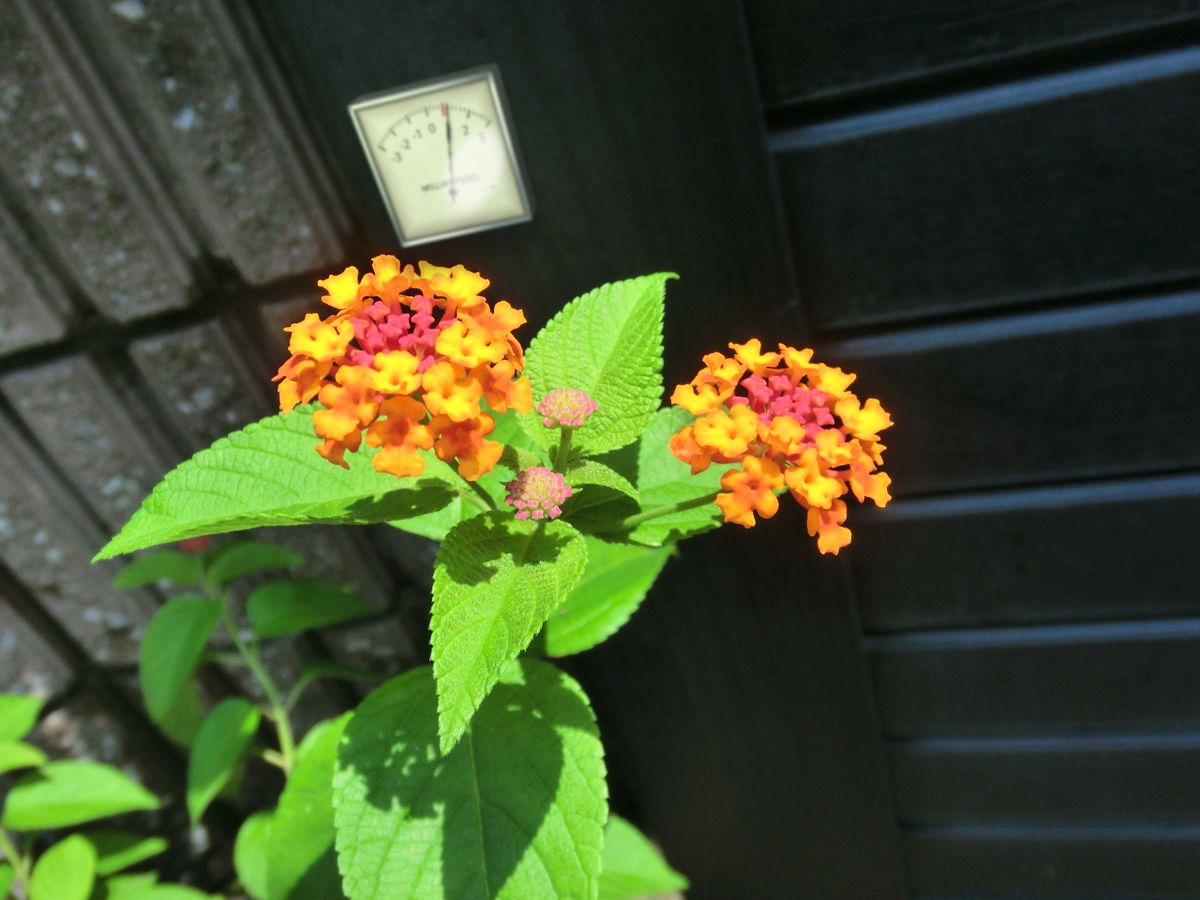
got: 1 mA
